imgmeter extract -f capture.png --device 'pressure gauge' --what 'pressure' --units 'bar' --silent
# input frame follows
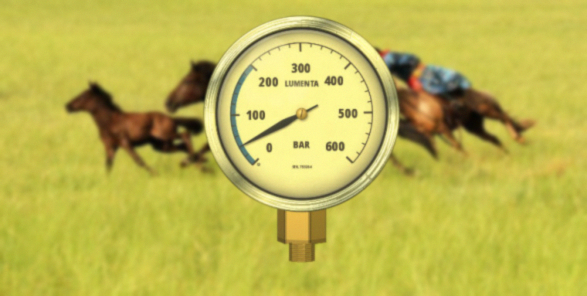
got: 40 bar
